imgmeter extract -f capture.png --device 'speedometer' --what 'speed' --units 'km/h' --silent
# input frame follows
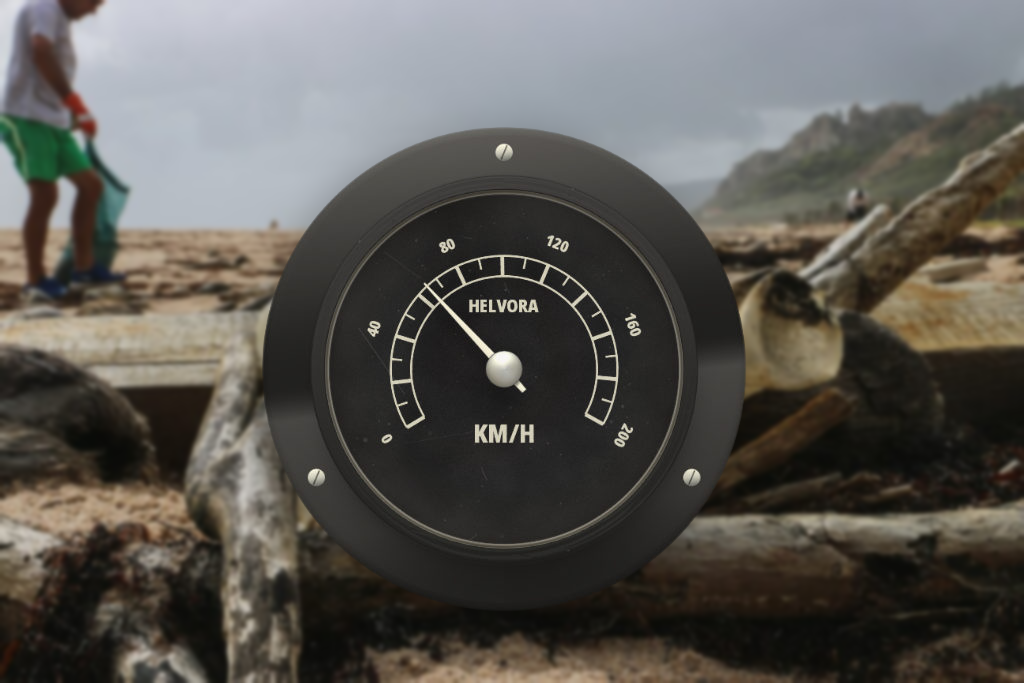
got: 65 km/h
